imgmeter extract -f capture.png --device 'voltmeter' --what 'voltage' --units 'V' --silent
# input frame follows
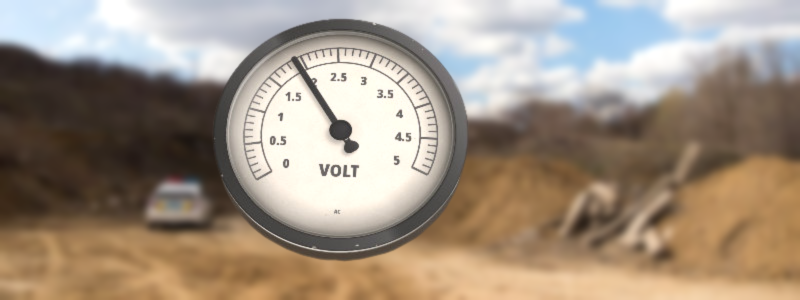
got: 1.9 V
